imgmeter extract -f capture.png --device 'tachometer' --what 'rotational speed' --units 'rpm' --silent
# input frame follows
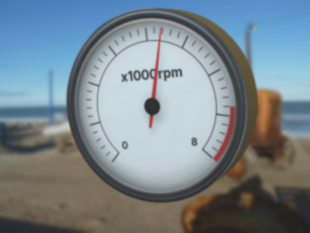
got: 4400 rpm
